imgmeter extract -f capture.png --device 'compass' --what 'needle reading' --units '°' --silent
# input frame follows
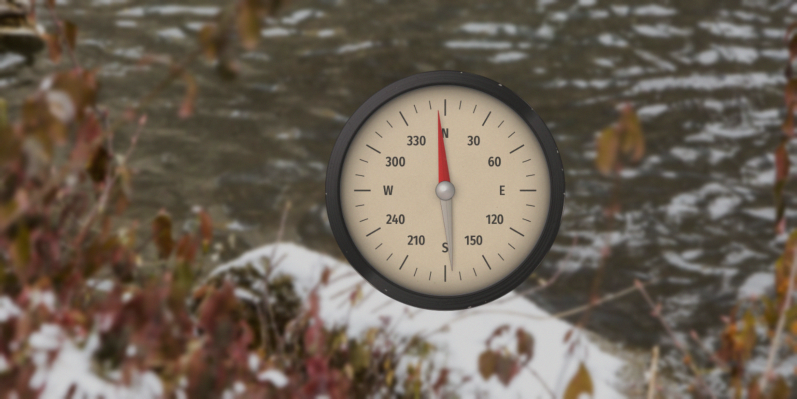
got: 355 °
